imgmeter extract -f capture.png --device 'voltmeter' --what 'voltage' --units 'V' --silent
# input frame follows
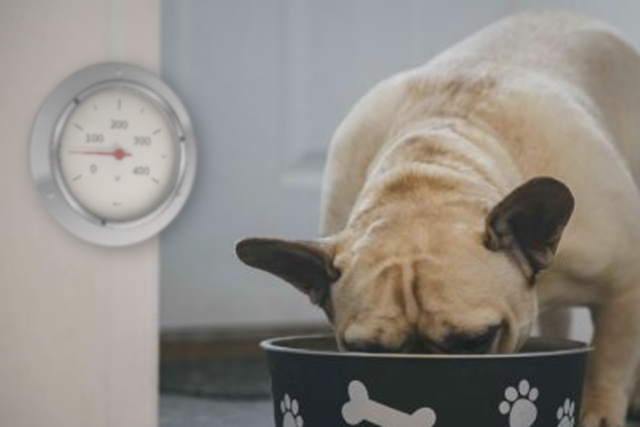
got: 50 V
